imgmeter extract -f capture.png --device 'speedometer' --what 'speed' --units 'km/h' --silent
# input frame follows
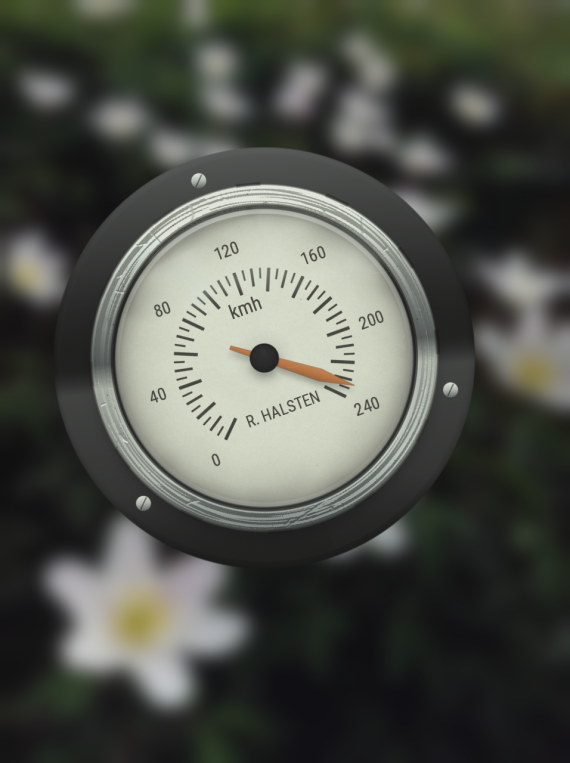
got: 232.5 km/h
